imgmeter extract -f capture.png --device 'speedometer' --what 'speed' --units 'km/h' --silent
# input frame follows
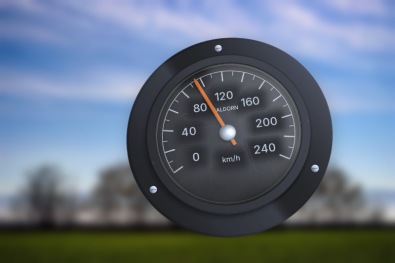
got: 95 km/h
